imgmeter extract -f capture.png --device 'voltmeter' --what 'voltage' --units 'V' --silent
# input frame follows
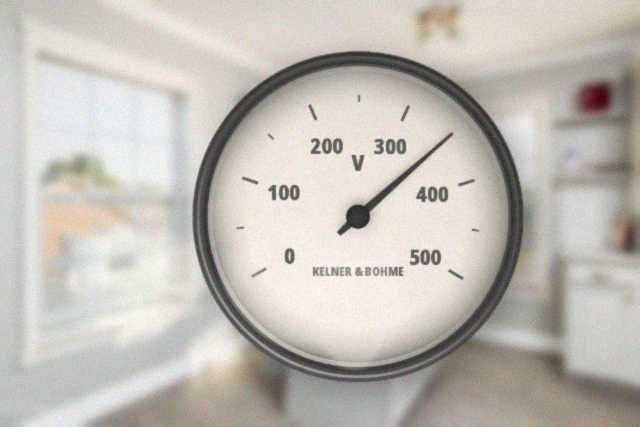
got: 350 V
